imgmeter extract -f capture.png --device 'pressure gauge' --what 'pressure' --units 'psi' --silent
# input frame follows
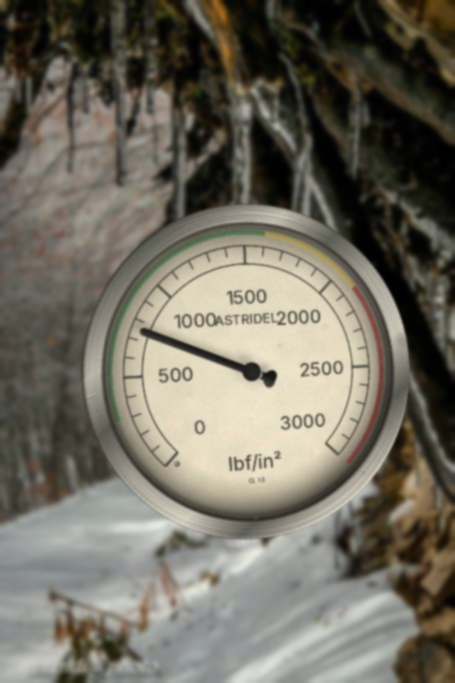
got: 750 psi
